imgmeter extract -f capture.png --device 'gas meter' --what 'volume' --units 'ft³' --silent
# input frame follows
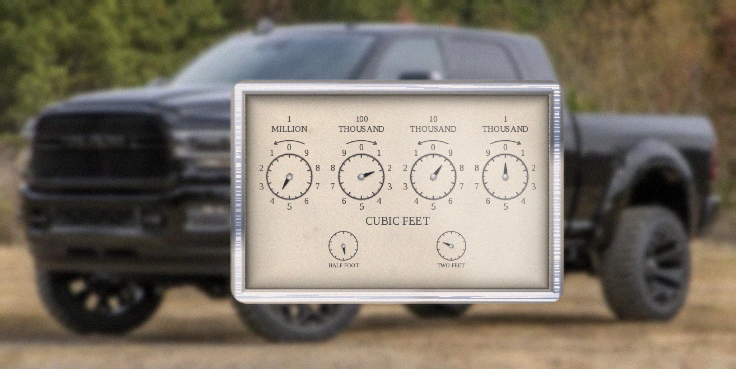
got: 419000 ft³
